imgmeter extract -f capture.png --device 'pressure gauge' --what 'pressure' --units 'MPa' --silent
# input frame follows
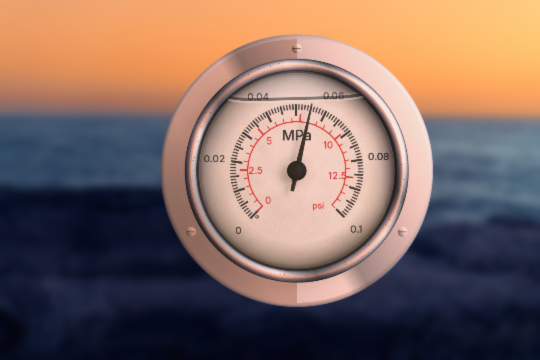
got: 0.055 MPa
